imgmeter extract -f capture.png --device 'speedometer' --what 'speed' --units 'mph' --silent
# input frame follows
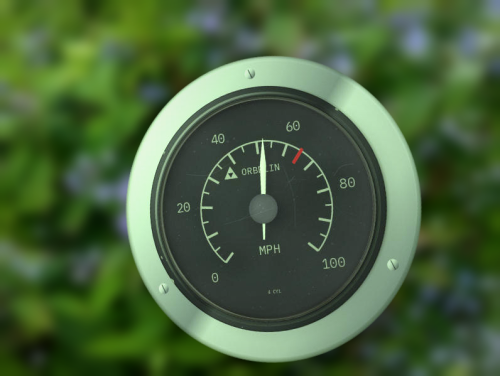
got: 52.5 mph
